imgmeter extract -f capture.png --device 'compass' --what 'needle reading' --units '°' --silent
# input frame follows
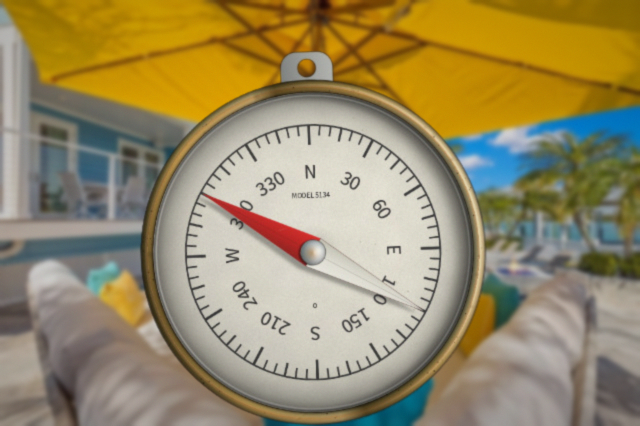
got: 300 °
